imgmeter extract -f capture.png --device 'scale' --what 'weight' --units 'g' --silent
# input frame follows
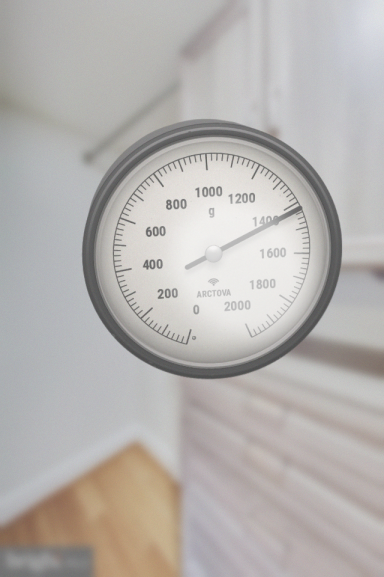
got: 1420 g
